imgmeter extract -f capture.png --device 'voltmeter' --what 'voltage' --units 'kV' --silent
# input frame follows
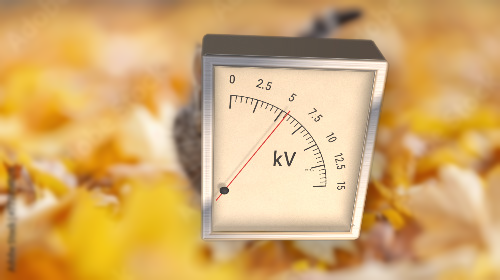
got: 5.5 kV
